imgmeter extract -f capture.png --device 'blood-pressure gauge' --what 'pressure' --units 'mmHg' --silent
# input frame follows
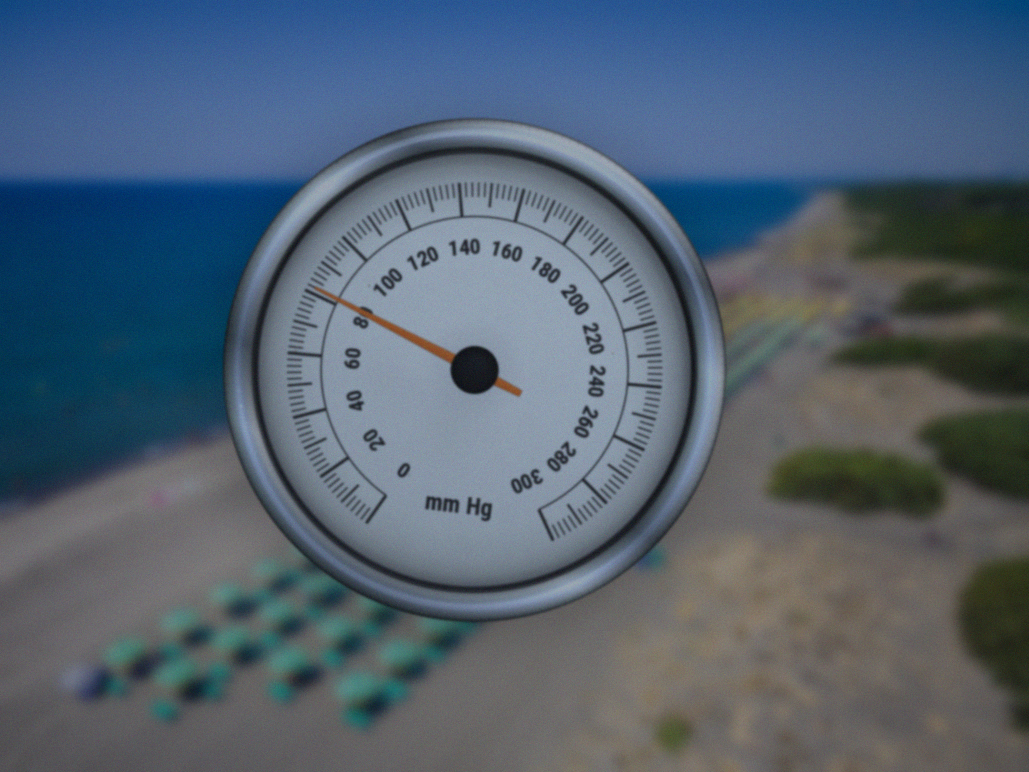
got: 82 mmHg
